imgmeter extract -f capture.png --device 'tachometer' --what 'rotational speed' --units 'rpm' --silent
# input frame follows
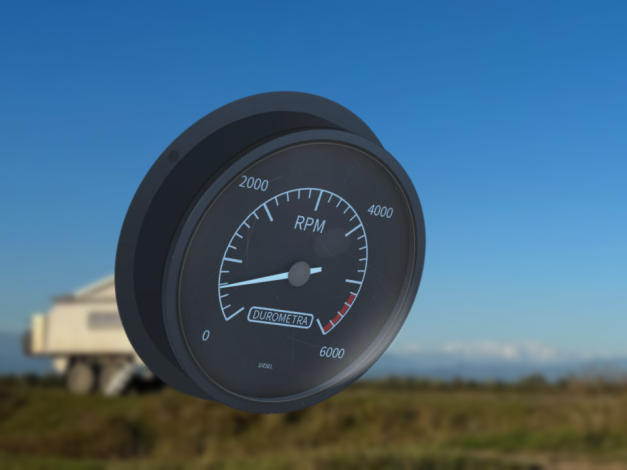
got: 600 rpm
